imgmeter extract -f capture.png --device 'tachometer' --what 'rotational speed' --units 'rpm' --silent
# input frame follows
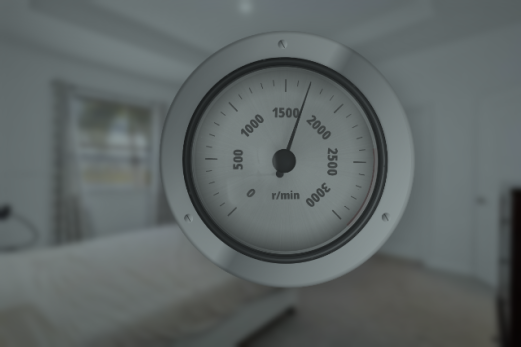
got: 1700 rpm
